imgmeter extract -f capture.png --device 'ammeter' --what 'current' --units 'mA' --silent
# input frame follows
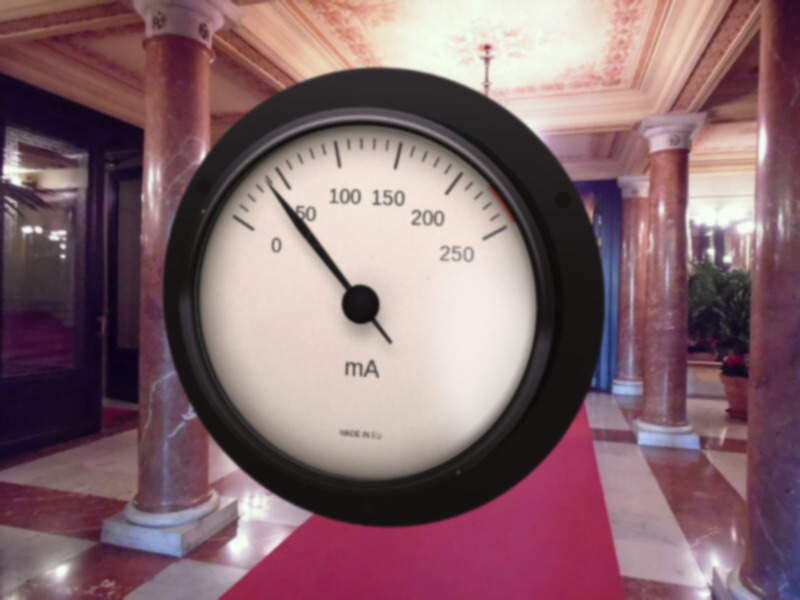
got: 40 mA
